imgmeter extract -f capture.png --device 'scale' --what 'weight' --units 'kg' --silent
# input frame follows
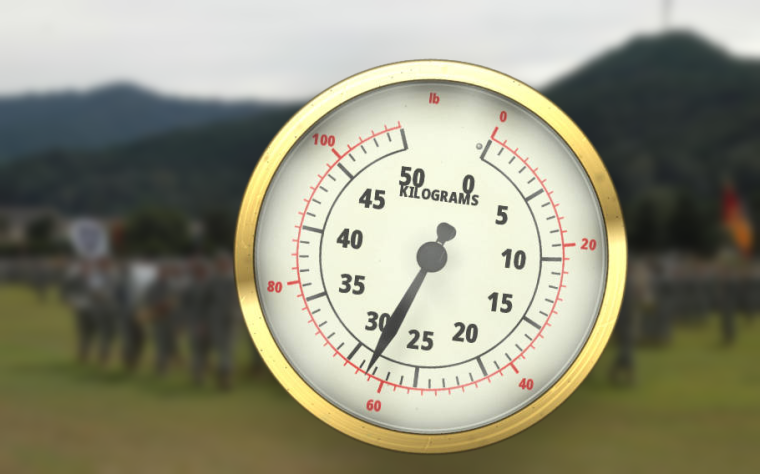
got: 28.5 kg
